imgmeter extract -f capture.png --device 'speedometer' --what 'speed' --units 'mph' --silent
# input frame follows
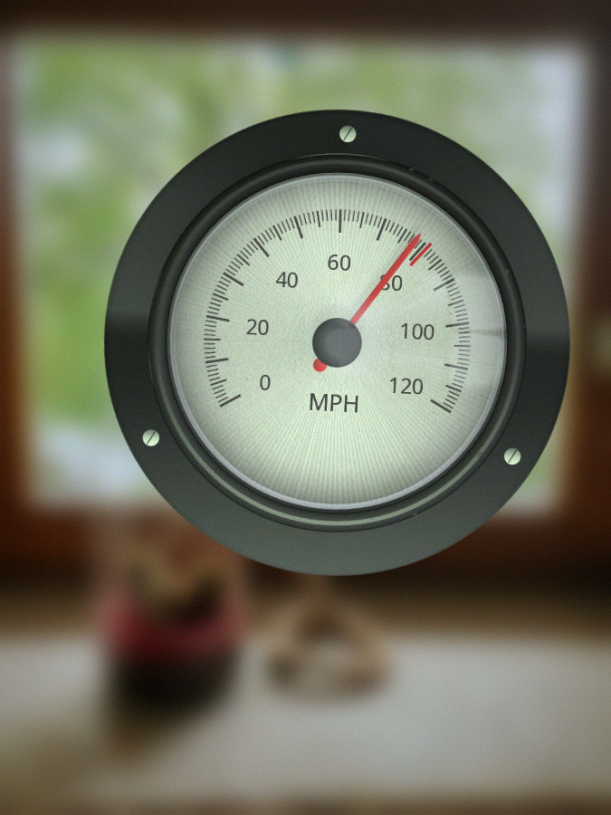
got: 78 mph
